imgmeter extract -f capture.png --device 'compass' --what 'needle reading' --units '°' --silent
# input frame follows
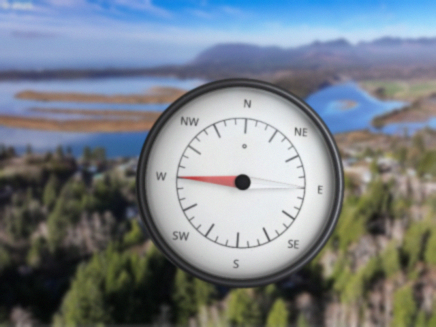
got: 270 °
